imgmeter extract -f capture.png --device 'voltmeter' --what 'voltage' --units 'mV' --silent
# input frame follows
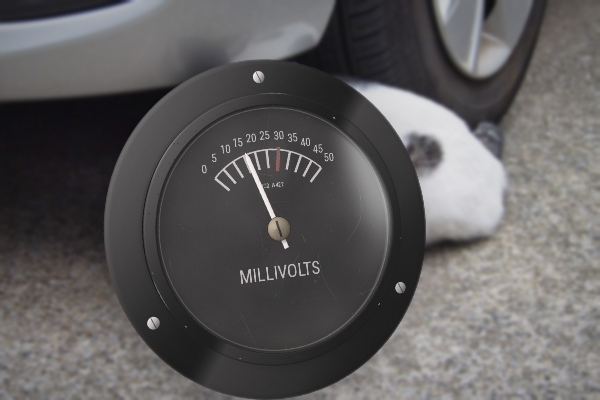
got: 15 mV
